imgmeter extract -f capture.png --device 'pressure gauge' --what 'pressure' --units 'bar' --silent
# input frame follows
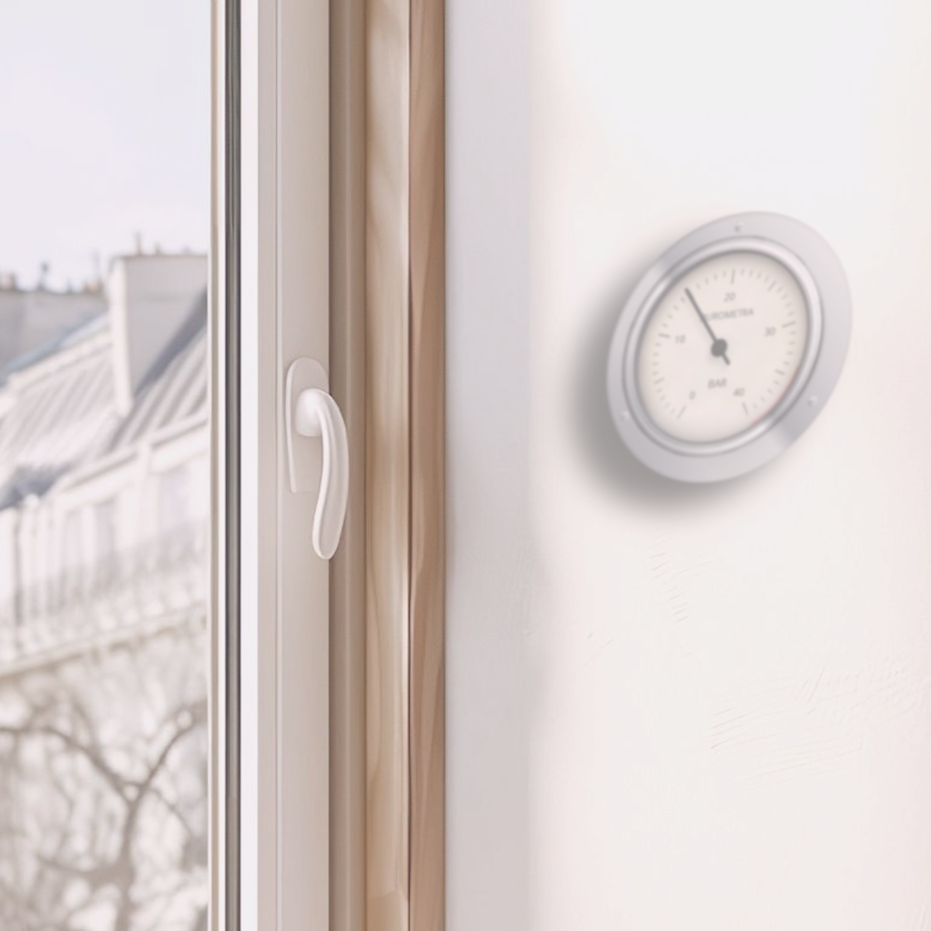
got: 15 bar
